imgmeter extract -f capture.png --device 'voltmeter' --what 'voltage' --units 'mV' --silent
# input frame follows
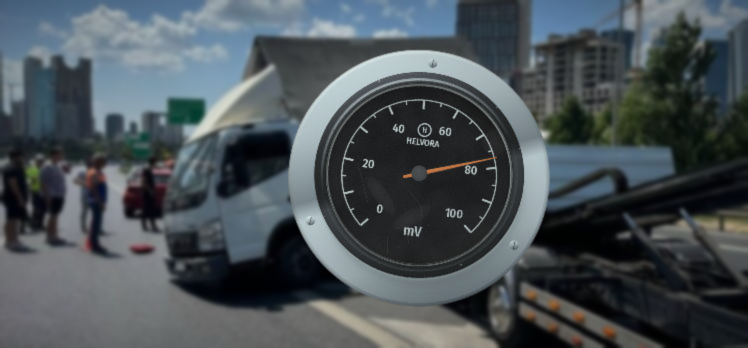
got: 77.5 mV
